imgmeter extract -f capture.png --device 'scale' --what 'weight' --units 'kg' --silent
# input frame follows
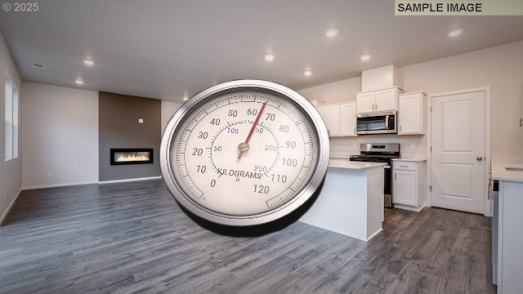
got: 65 kg
